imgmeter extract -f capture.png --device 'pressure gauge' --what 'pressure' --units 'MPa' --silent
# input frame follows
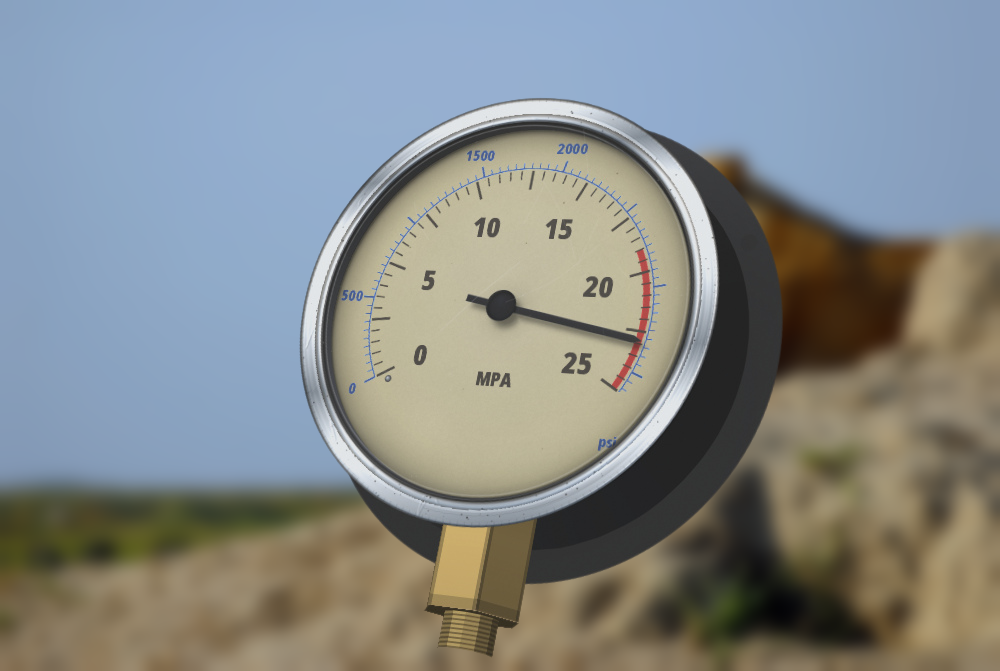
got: 23 MPa
